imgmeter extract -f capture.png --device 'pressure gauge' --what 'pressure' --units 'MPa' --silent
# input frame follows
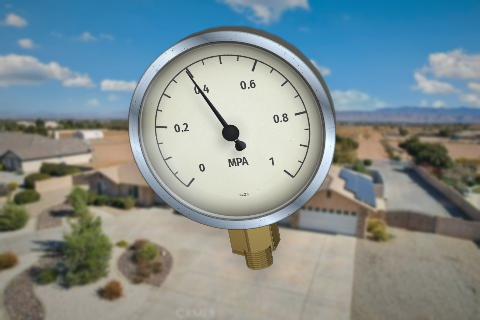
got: 0.4 MPa
